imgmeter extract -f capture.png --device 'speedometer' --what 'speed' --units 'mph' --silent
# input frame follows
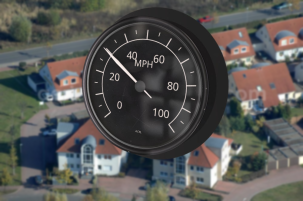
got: 30 mph
